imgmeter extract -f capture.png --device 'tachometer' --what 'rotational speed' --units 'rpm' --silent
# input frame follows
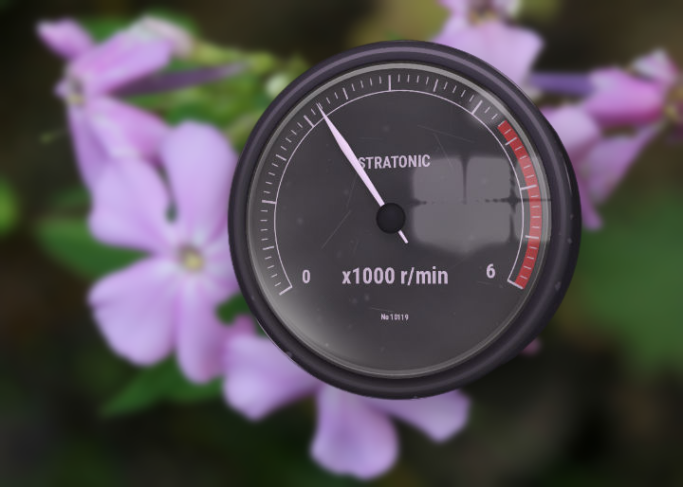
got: 2200 rpm
